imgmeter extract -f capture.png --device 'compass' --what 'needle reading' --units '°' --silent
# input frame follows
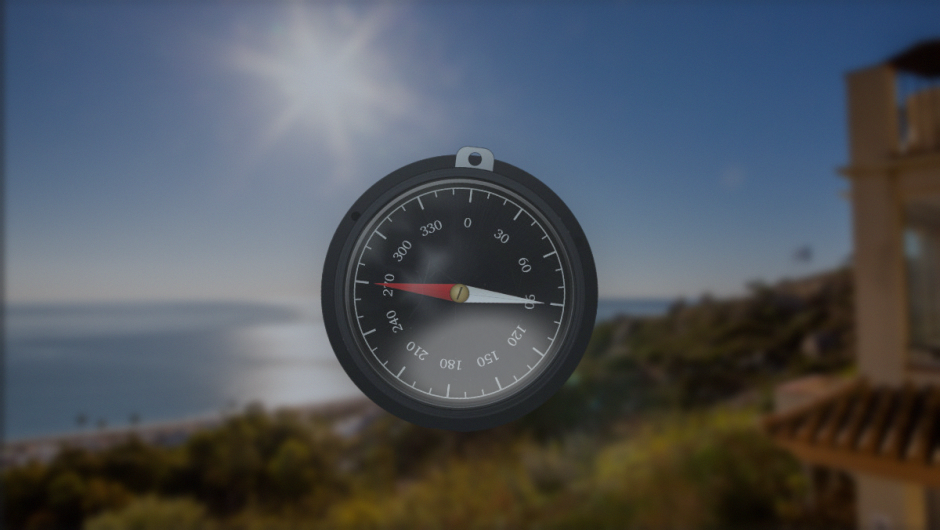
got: 270 °
